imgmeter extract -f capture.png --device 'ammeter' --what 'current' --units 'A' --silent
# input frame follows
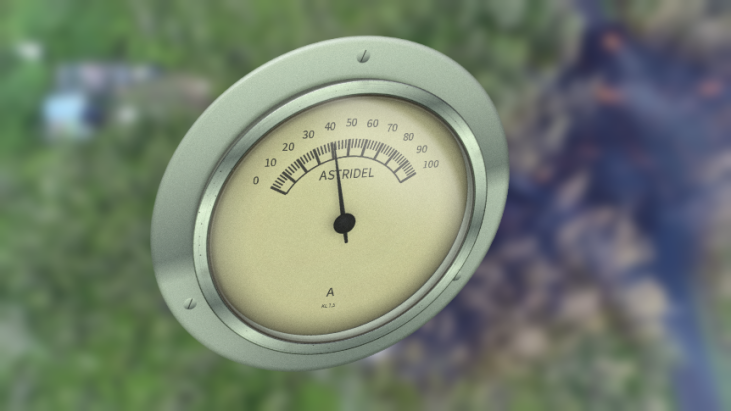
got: 40 A
